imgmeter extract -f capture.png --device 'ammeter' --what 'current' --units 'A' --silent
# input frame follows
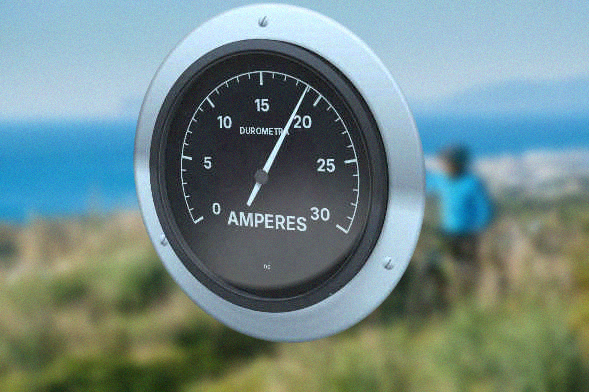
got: 19 A
